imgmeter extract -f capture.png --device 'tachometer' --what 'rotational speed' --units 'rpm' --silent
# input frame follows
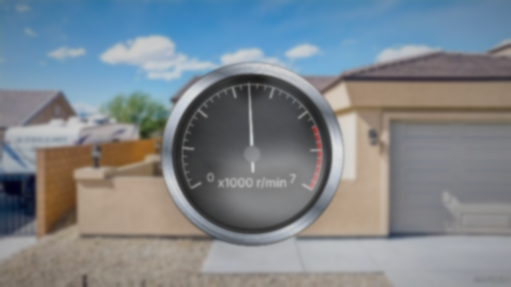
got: 3400 rpm
